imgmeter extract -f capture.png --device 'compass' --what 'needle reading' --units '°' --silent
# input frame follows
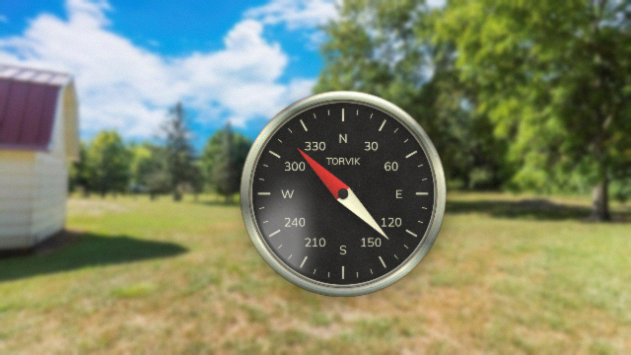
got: 315 °
